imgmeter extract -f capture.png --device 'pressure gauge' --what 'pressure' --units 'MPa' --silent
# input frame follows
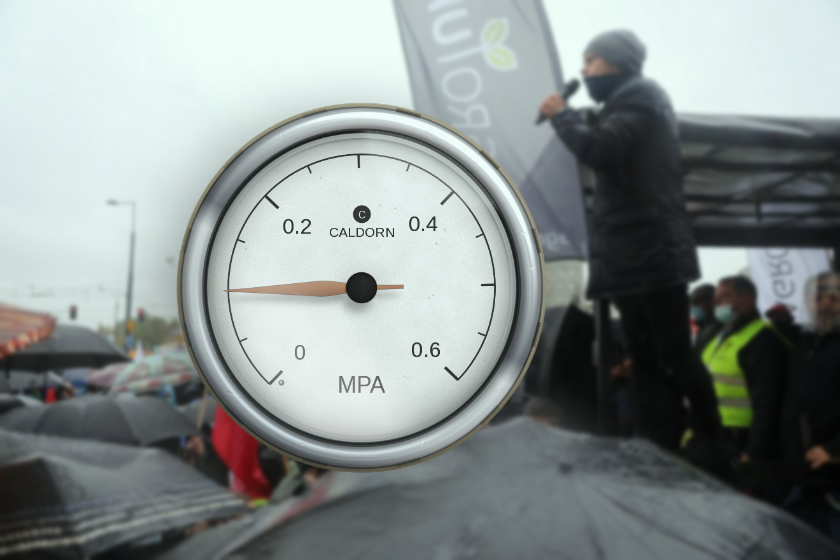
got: 0.1 MPa
